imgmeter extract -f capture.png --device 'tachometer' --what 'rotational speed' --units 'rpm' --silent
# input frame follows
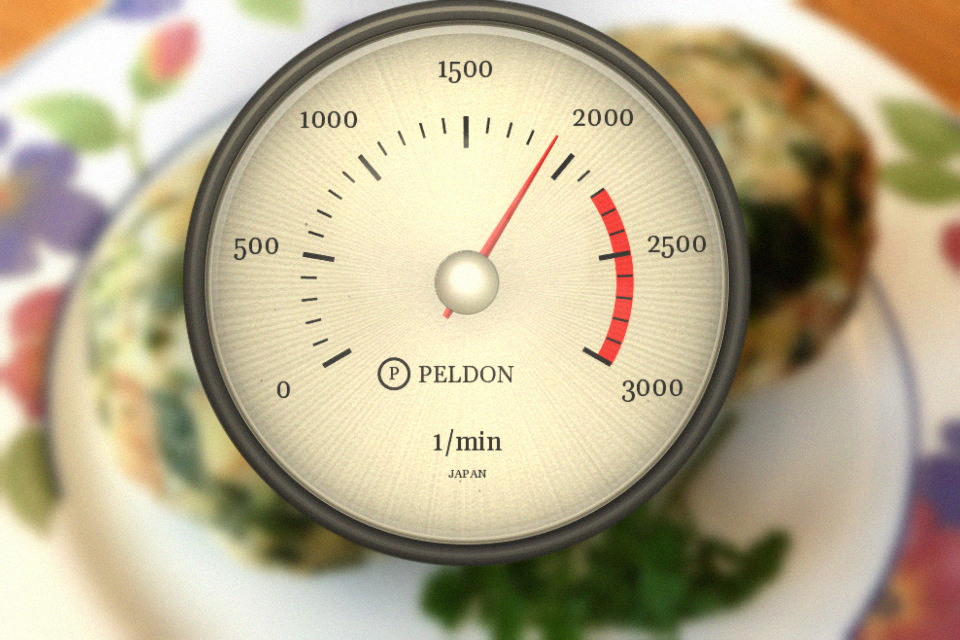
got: 1900 rpm
